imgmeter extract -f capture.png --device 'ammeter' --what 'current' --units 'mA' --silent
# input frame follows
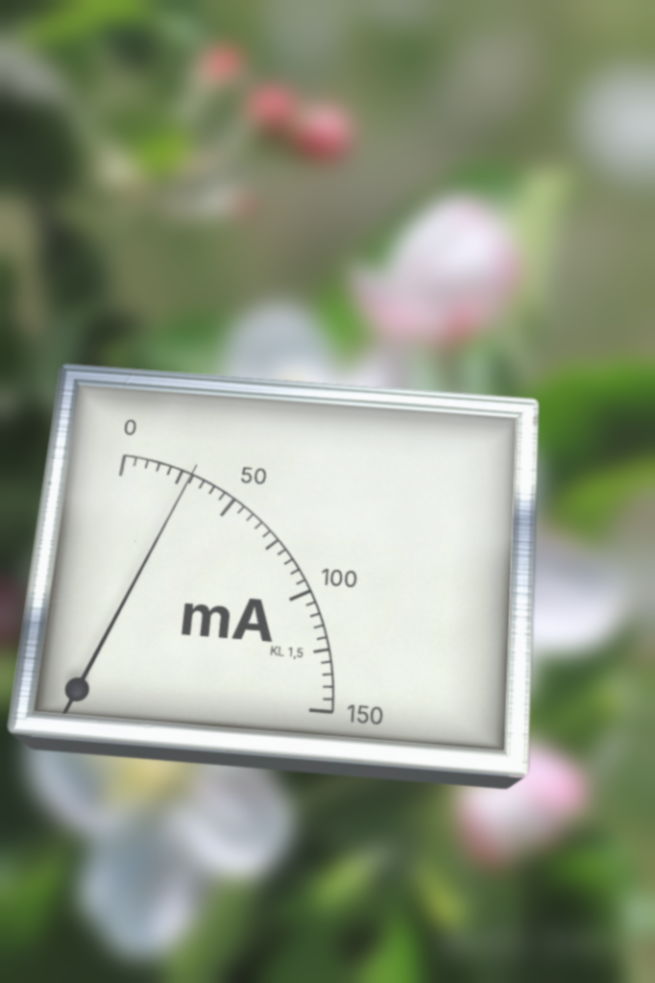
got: 30 mA
